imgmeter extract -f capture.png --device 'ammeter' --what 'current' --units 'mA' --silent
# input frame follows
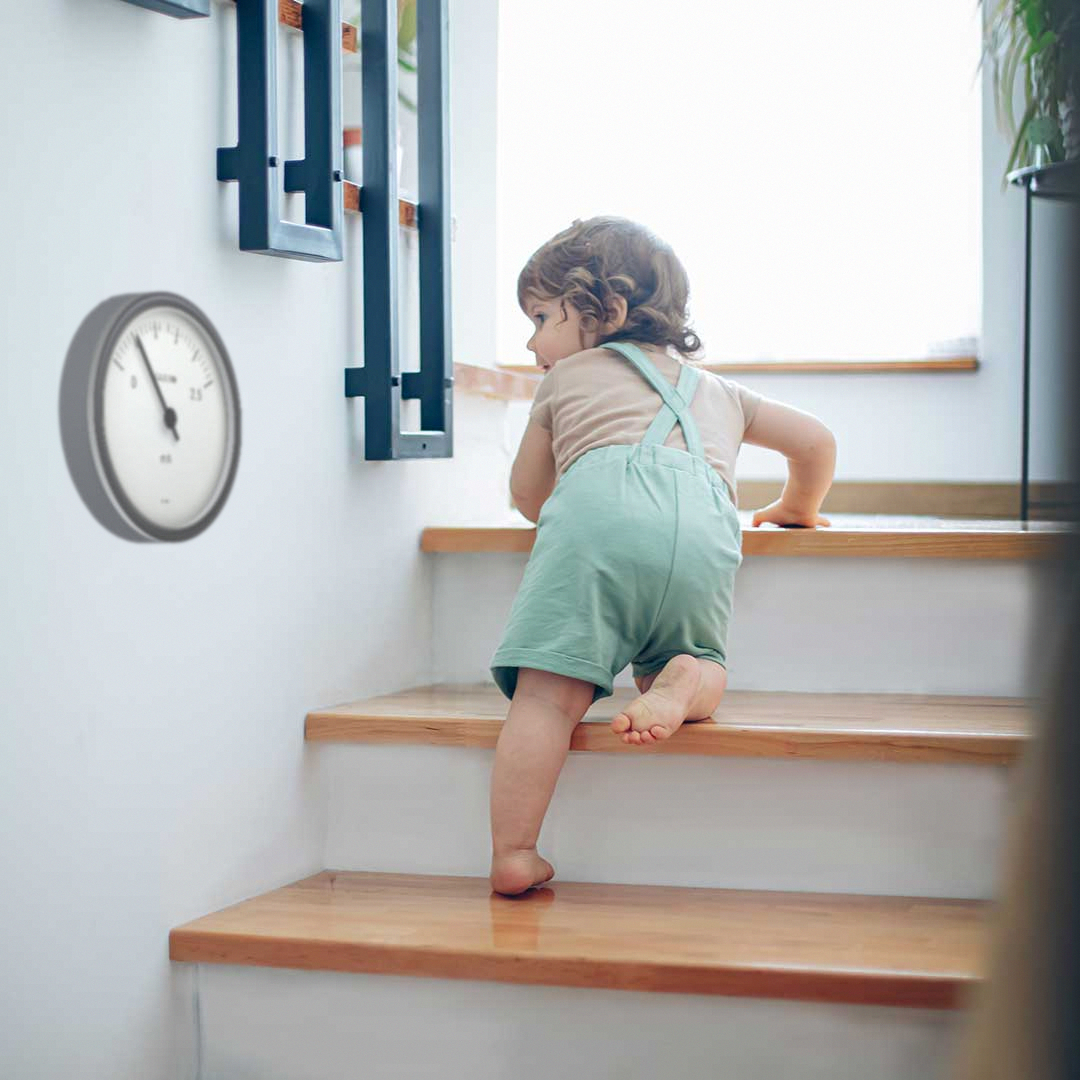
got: 0.5 mA
